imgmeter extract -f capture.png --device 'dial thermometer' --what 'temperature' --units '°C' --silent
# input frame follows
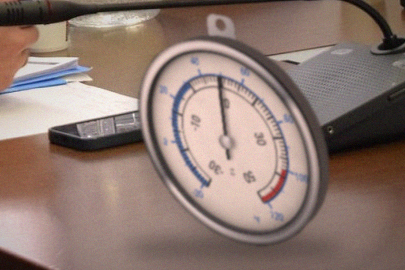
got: 10 °C
